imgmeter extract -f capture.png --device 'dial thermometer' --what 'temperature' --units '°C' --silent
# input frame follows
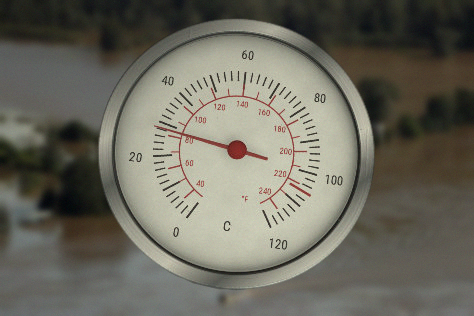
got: 28 °C
